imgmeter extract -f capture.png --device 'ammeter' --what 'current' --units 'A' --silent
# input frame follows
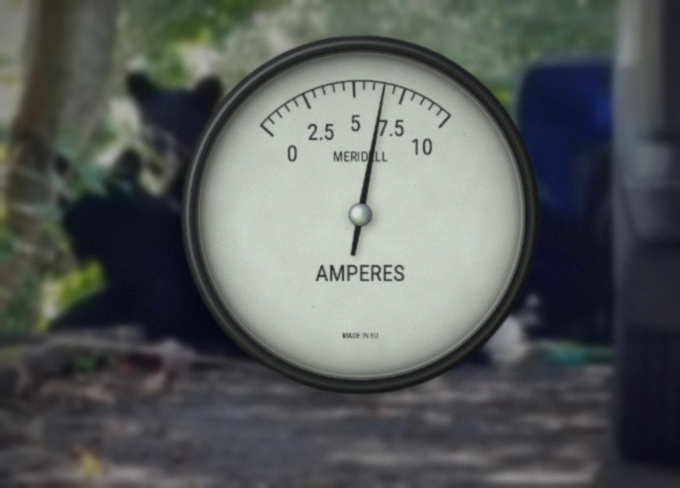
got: 6.5 A
